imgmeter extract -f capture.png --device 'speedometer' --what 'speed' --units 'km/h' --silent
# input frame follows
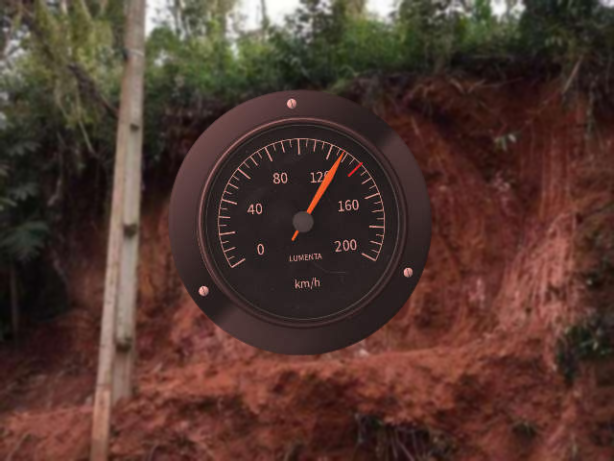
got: 127.5 km/h
